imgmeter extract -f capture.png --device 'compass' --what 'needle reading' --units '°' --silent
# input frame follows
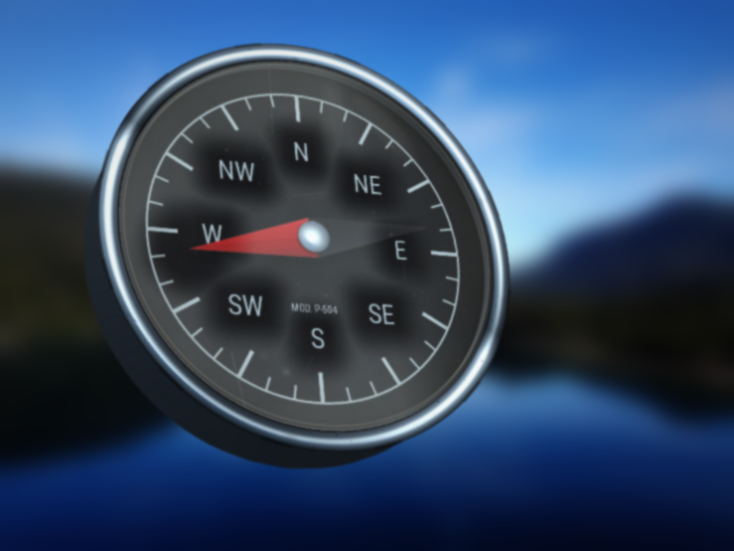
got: 260 °
